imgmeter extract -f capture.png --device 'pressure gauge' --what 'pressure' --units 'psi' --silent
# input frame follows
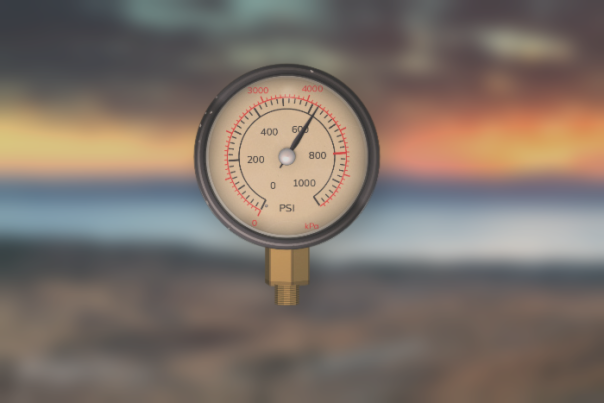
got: 620 psi
